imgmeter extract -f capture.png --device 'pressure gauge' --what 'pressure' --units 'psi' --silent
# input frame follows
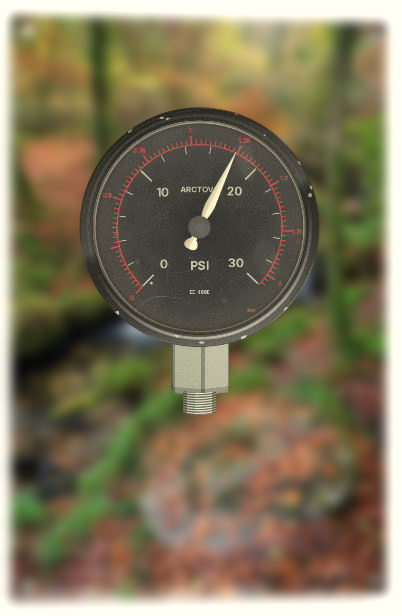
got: 18 psi
